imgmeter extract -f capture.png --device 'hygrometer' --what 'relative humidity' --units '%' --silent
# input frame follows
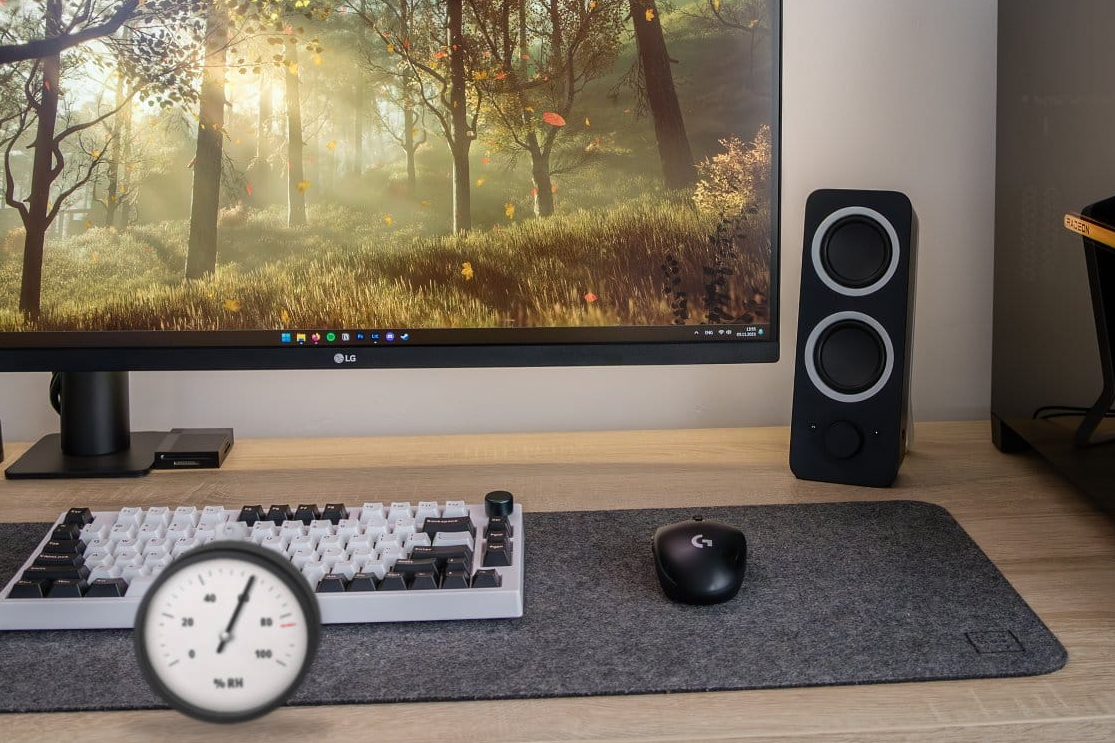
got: 60 %
